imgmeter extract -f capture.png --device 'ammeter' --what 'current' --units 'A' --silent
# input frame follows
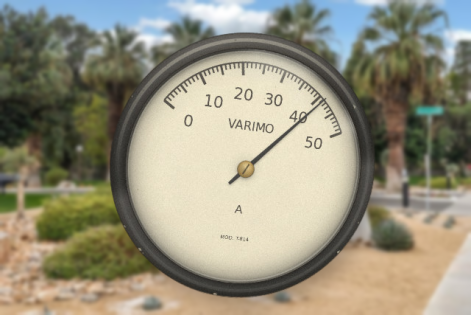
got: 41 A
